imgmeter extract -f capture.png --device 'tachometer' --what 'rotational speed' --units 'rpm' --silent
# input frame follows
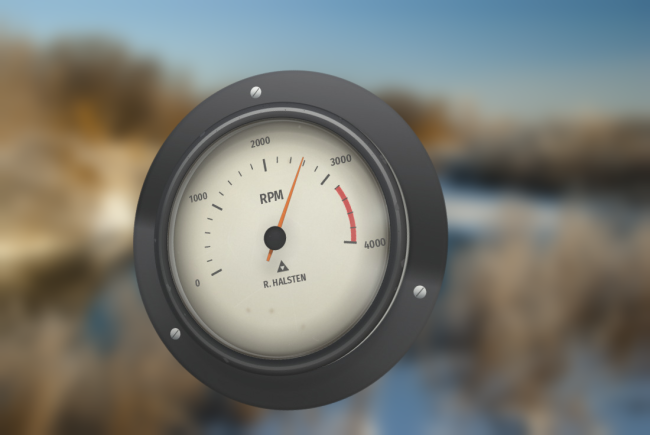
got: 2600 rpm
